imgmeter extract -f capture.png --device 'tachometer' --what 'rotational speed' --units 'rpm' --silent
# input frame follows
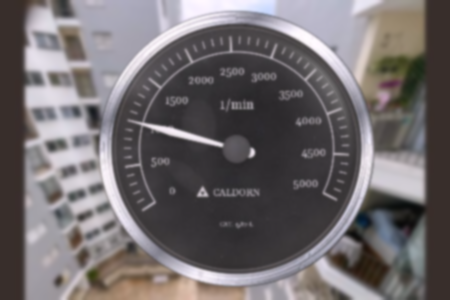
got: 1000 rpm
